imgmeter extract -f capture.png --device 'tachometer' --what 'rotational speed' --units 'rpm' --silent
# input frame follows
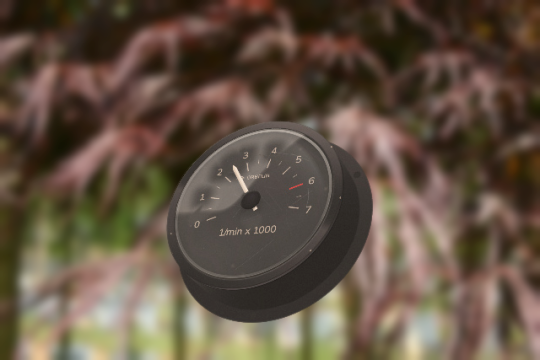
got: 2500 rpm
